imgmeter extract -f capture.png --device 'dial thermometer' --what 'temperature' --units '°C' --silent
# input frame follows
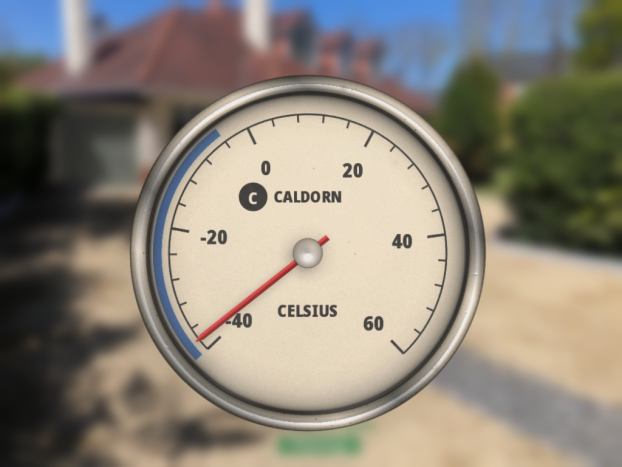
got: -38 °C
